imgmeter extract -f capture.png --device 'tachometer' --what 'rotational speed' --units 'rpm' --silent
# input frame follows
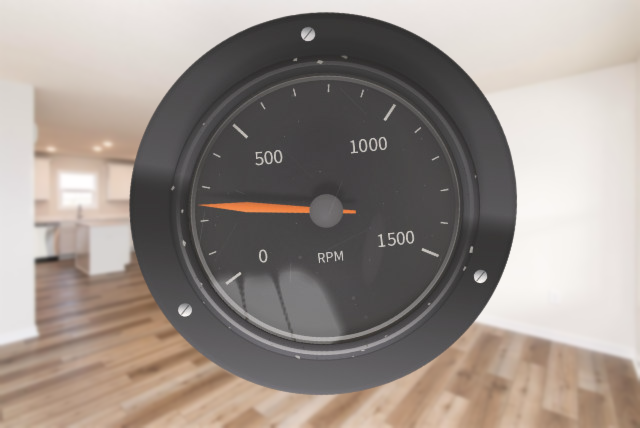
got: 250 rpm
